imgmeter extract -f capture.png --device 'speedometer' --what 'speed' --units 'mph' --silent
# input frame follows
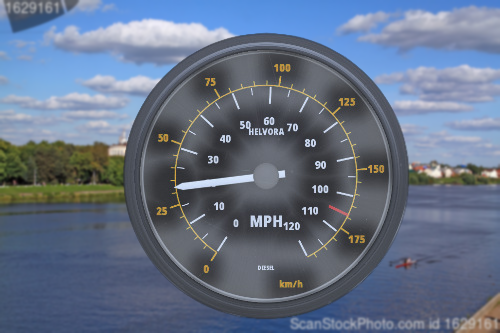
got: 20 mph
